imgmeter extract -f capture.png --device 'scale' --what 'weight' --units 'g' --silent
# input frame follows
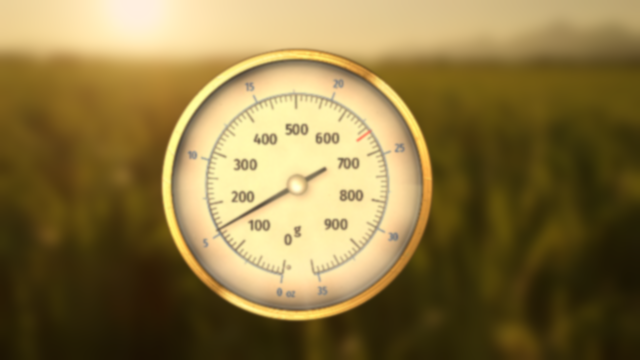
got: 150 g
